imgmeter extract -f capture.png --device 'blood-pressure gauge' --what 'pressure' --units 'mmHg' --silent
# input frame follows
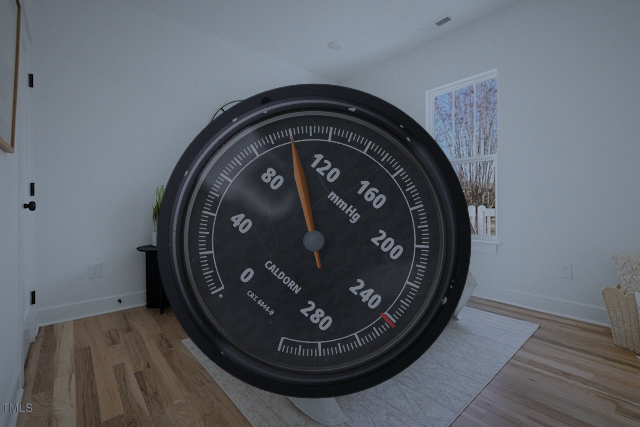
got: 100 mmHg
